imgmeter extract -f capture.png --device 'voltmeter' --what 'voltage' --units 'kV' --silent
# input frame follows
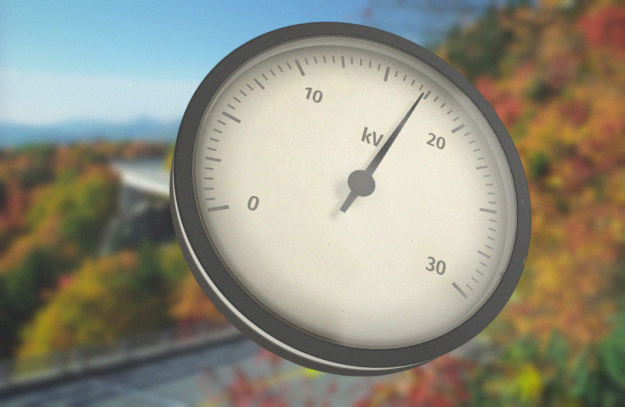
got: 17.25 kV
